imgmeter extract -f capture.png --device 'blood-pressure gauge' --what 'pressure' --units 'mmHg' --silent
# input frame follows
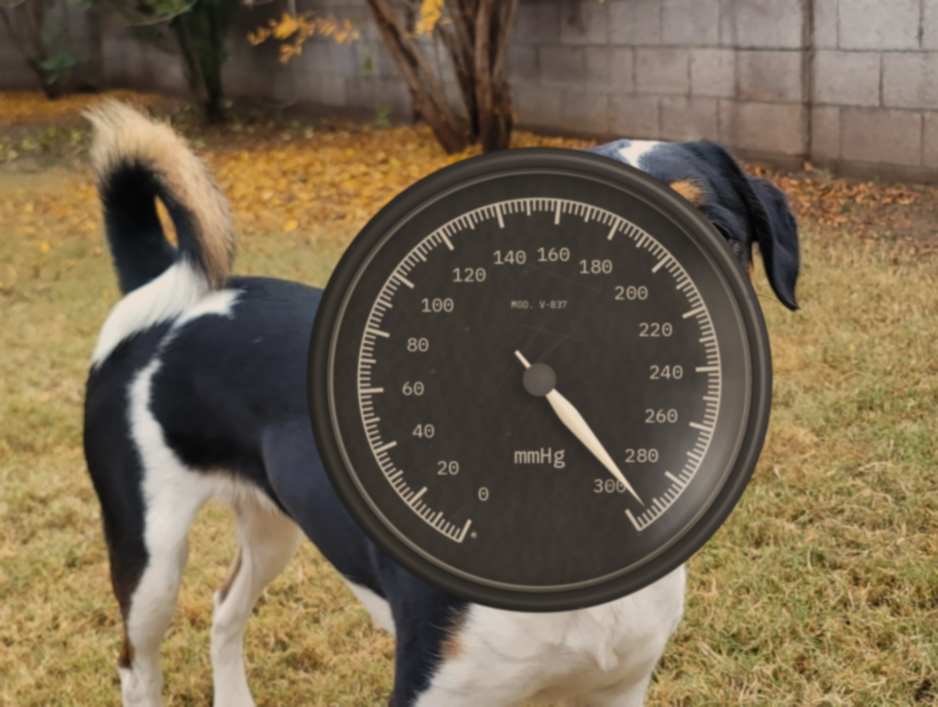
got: 294 mmHg
